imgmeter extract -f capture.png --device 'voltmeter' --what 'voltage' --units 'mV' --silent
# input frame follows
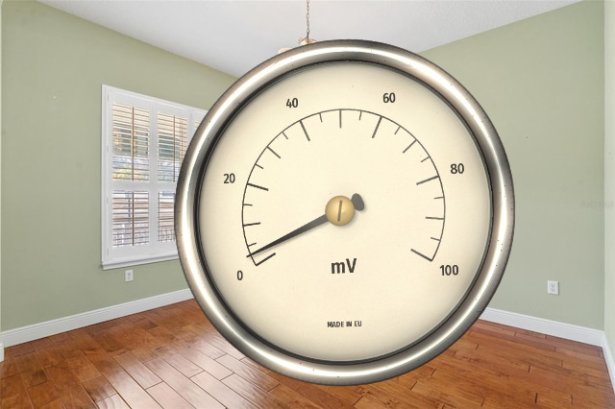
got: 2.5 mV
